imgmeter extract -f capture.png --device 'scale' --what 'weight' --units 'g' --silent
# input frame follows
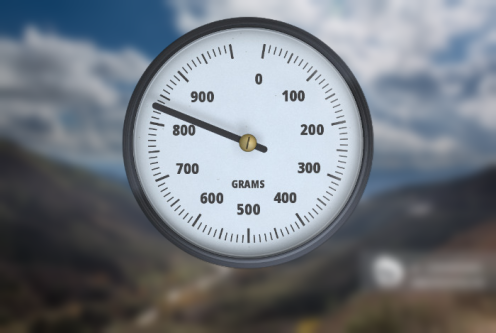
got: 830 g
